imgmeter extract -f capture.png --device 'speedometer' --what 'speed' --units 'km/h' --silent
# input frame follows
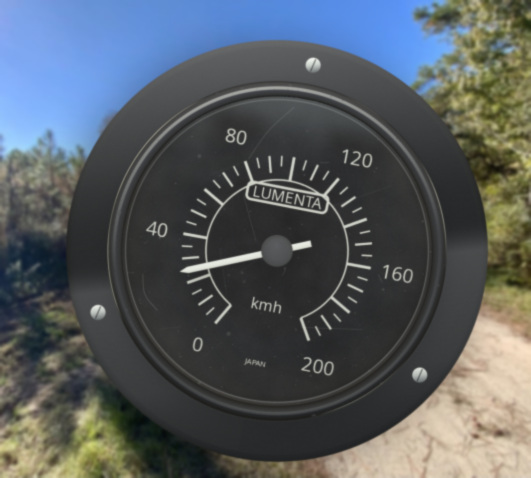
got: 25 km/h
